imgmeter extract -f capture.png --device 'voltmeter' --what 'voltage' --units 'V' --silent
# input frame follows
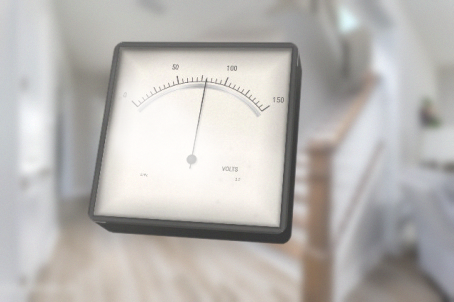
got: 80 V
